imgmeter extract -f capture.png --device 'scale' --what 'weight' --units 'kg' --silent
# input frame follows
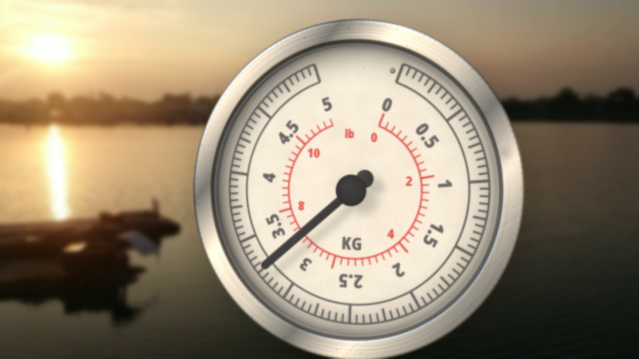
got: 3.25 kg
